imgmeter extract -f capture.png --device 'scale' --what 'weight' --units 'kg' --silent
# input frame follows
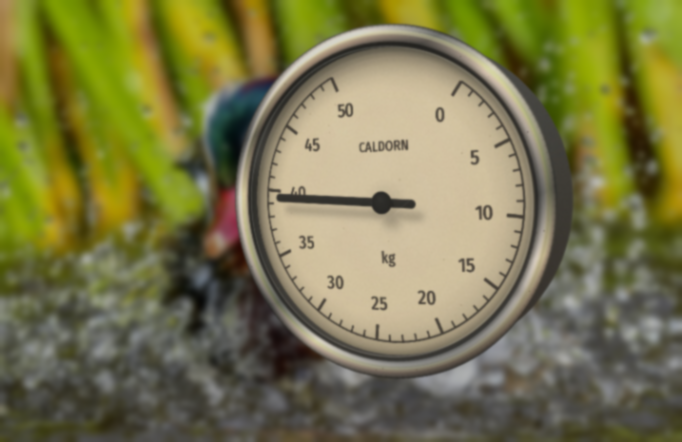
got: 39.5 kg
